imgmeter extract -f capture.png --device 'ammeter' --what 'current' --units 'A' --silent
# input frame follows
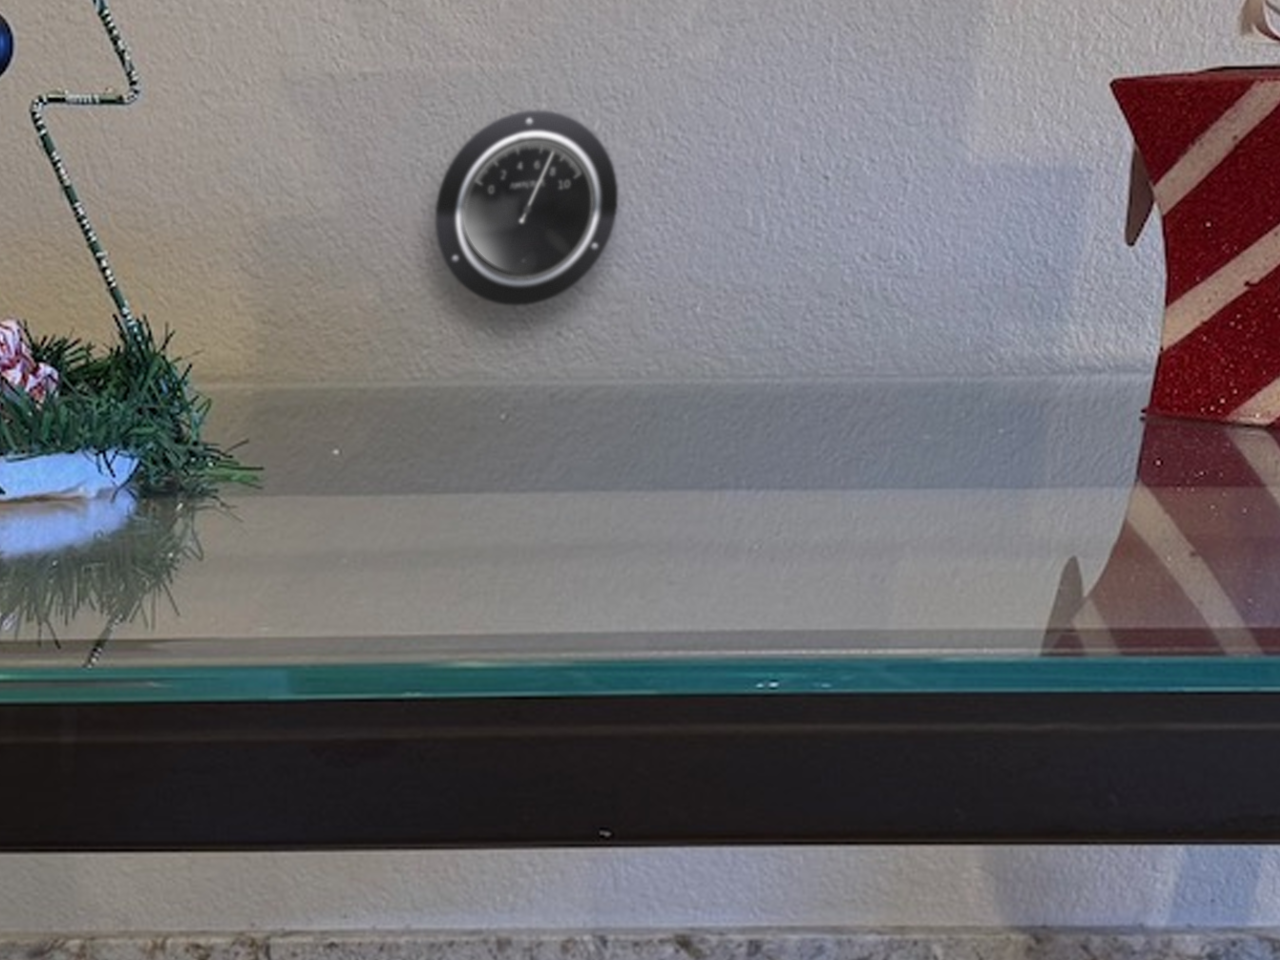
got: 7 A
